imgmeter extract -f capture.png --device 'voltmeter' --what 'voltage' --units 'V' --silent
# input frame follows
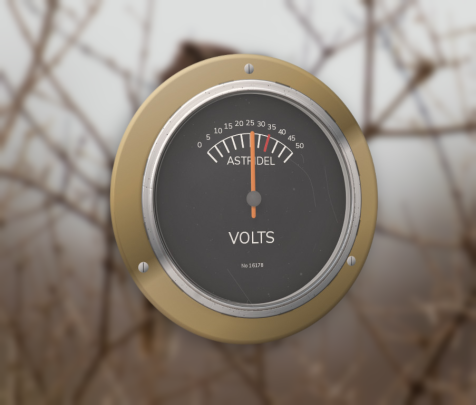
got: 25 V
